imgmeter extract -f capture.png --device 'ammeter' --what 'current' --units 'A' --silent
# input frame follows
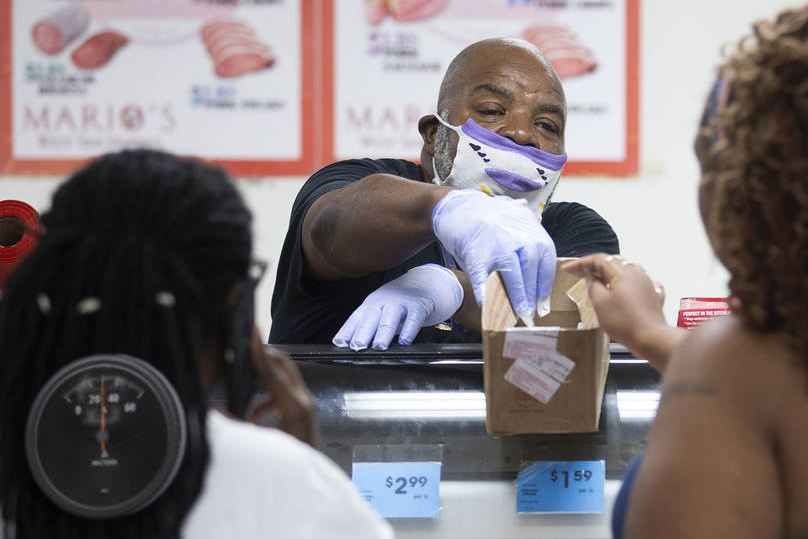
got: 30 A
